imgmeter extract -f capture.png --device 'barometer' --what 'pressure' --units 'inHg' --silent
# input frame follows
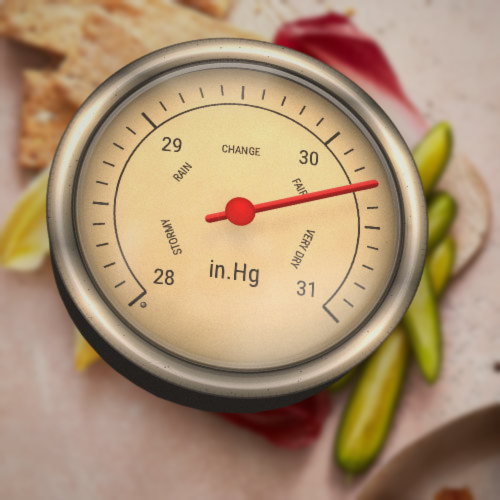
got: 30.3 inHg
